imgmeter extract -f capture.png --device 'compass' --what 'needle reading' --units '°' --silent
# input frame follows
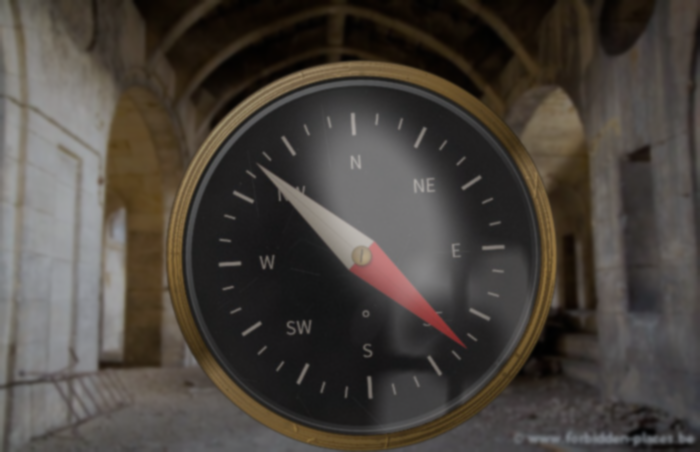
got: 135 °
